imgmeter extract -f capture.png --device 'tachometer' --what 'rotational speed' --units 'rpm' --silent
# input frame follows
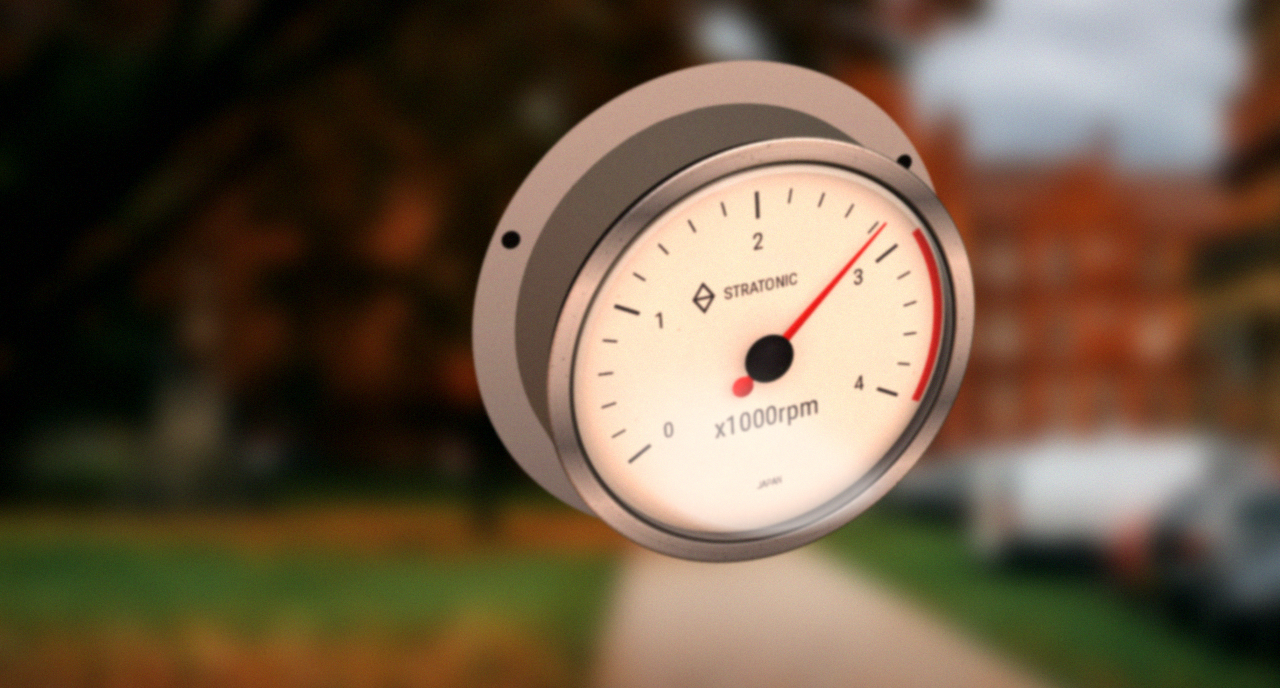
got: 2800 rpm
